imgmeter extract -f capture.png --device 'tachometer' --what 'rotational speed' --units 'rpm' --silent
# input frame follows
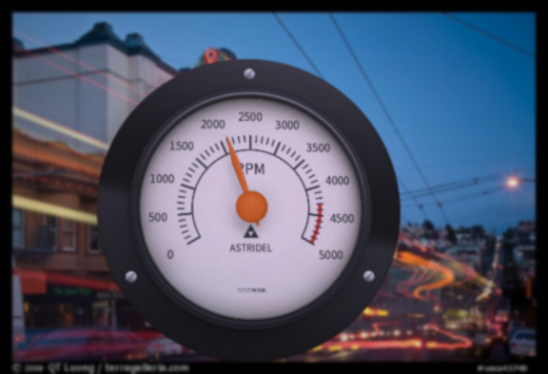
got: 2100 rpm
